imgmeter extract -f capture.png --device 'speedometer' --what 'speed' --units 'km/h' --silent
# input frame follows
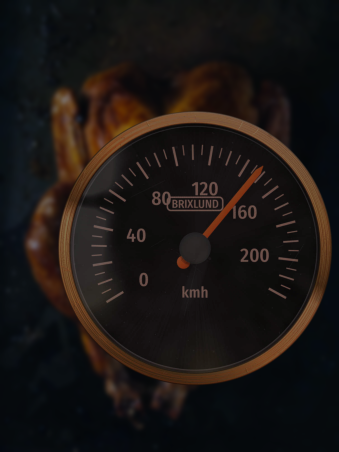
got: 147.5 km/h
